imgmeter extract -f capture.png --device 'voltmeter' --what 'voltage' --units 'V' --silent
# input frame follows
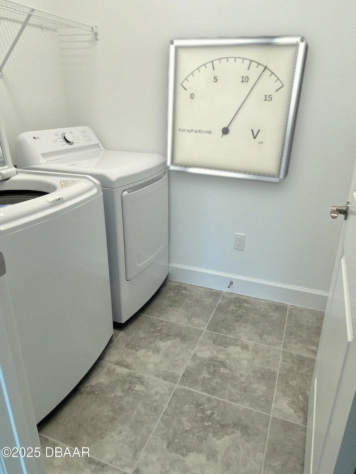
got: 12 V
